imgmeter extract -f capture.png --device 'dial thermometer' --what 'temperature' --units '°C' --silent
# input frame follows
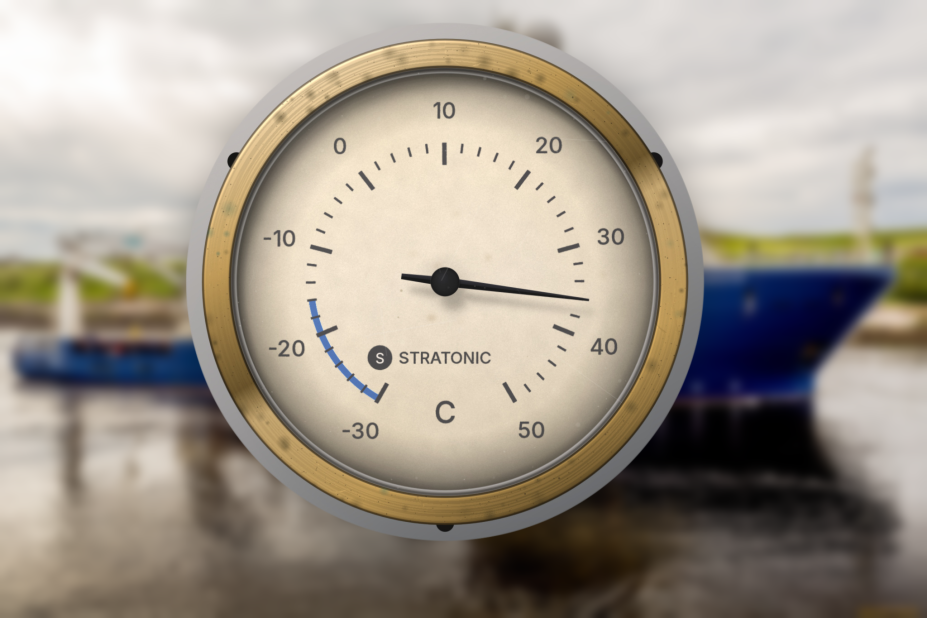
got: 36 °C
